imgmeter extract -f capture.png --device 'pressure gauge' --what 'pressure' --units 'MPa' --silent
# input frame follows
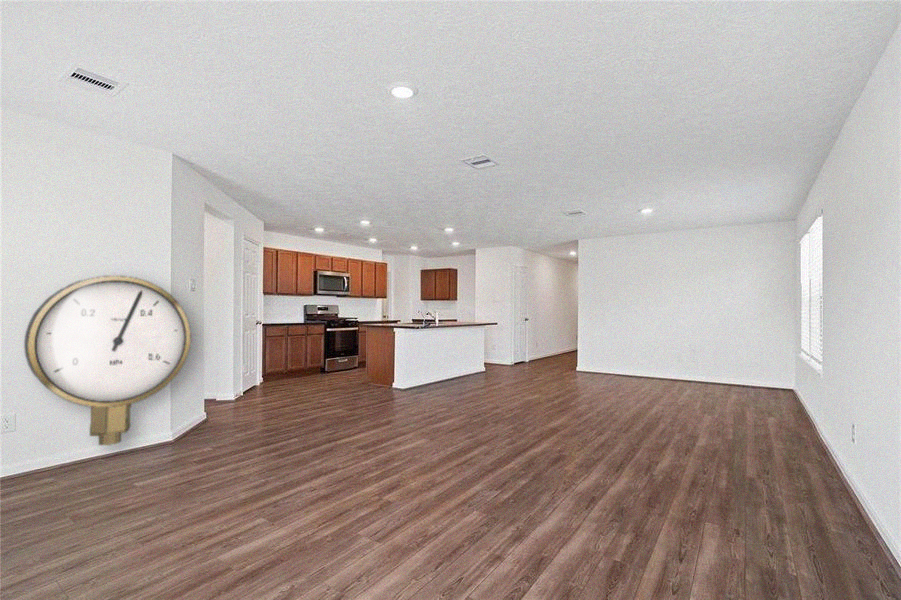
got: 0.35 MPa
